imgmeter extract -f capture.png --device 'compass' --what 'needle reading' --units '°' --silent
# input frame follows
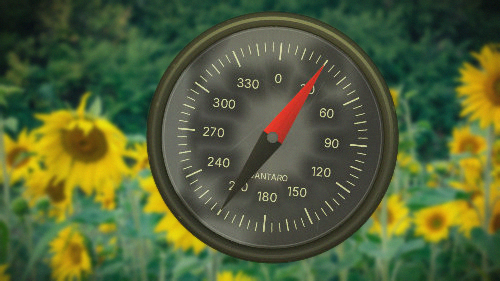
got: 30 °
